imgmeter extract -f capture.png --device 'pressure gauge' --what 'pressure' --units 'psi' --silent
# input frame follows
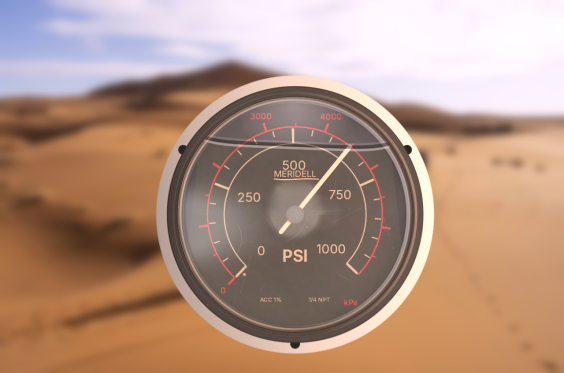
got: 650 psi
